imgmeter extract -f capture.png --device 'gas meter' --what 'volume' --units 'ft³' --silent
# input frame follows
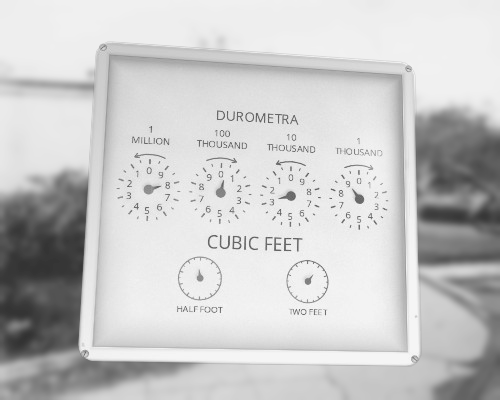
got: 802900 ft³
